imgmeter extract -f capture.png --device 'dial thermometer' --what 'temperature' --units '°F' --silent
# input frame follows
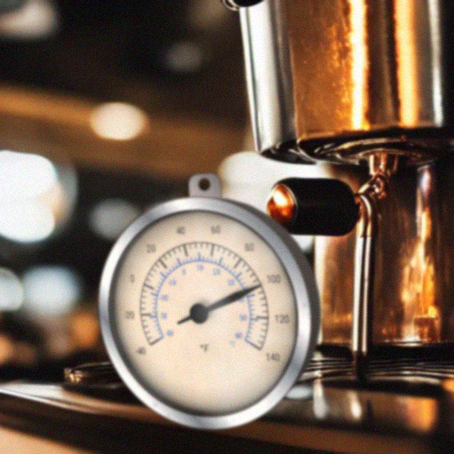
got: 100 °F
